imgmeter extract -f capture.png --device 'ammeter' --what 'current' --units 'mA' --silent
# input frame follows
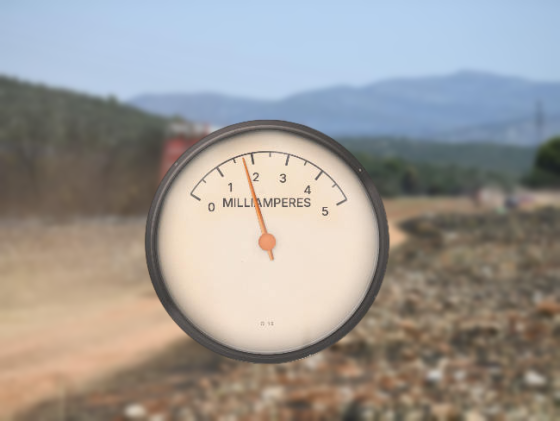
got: 1.75 mA
